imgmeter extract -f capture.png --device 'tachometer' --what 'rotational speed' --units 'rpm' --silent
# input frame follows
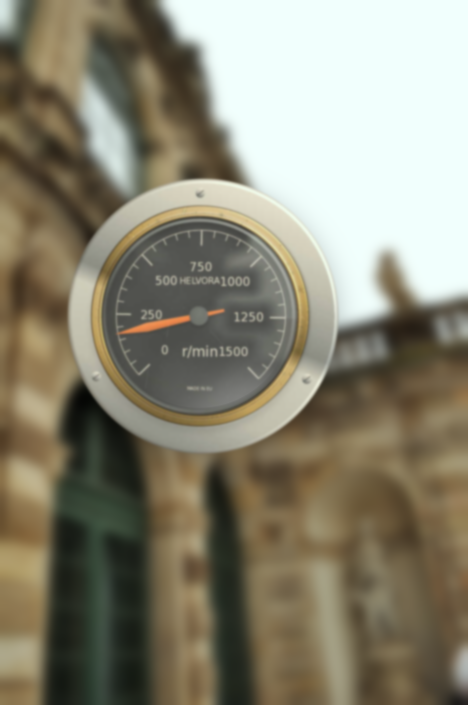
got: 175 rpm
